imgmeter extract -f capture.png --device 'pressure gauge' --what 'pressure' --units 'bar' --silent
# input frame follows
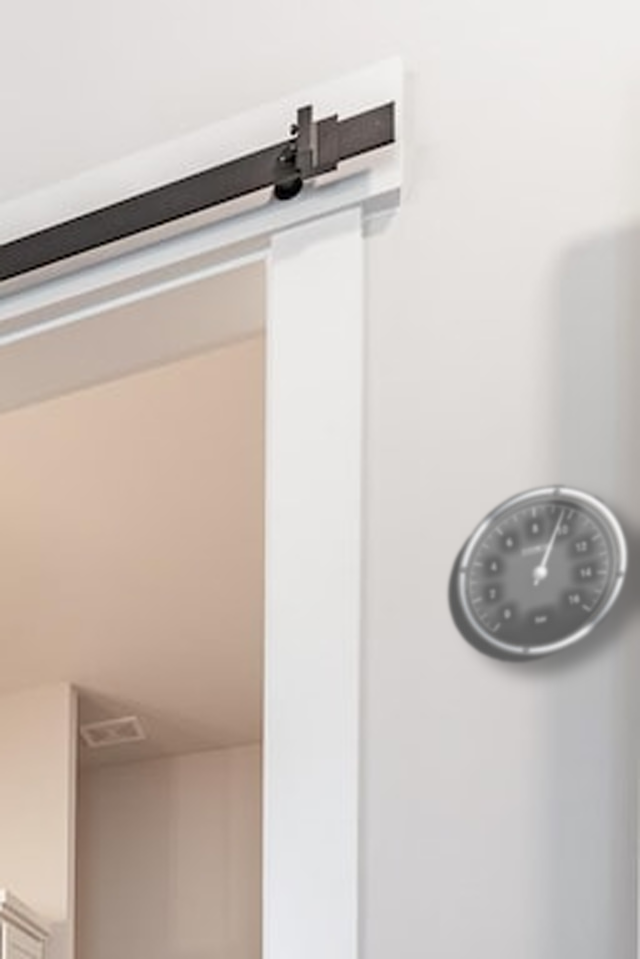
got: 9.5 bar
